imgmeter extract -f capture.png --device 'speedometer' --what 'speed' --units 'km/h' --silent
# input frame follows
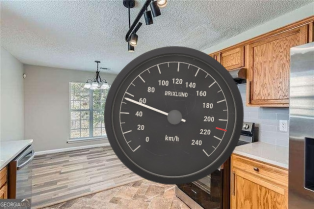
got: 55 km/h
